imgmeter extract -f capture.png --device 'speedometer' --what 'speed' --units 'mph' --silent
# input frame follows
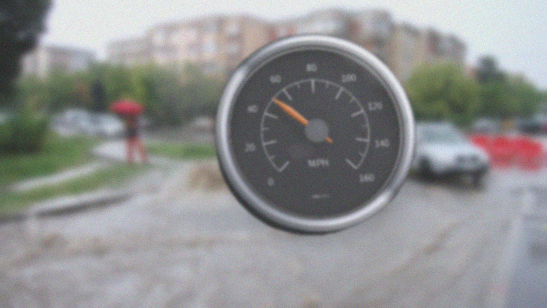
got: 50 mph
